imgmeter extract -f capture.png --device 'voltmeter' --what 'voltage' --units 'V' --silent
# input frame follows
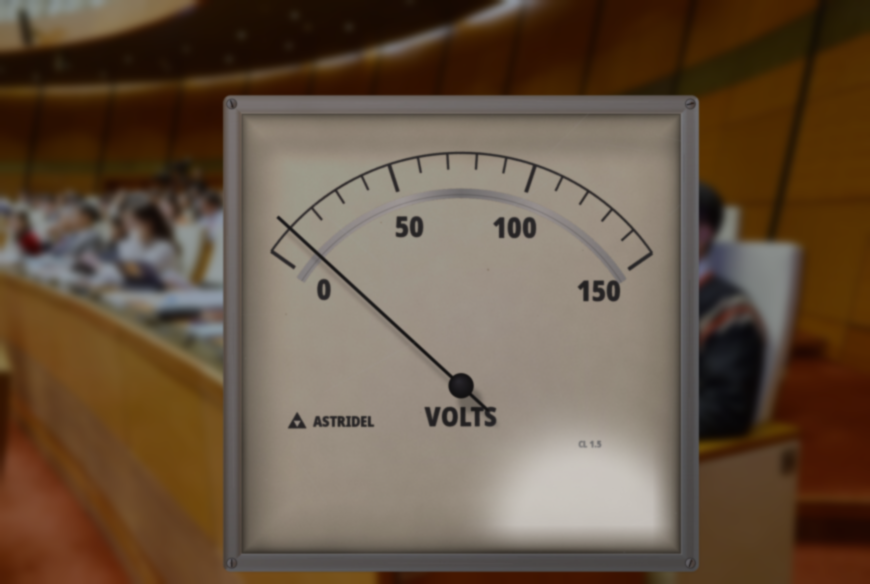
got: 10 V
